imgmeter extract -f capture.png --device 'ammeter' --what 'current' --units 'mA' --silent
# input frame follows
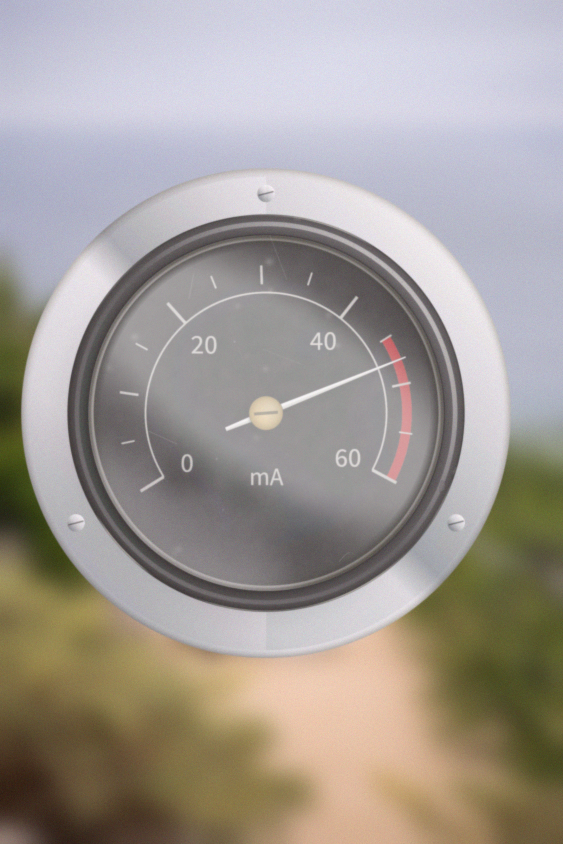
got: 47.5 mA
